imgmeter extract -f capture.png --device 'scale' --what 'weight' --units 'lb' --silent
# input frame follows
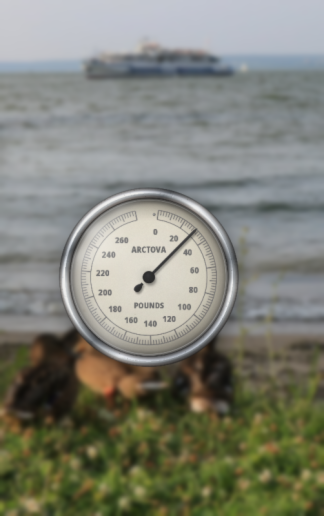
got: 30 lb
